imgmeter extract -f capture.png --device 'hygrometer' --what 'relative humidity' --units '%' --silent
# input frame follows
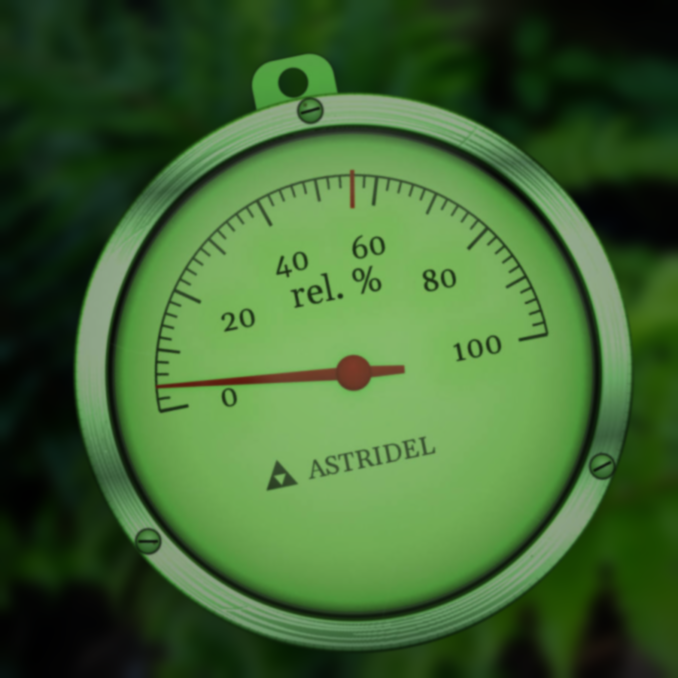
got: 4 %
